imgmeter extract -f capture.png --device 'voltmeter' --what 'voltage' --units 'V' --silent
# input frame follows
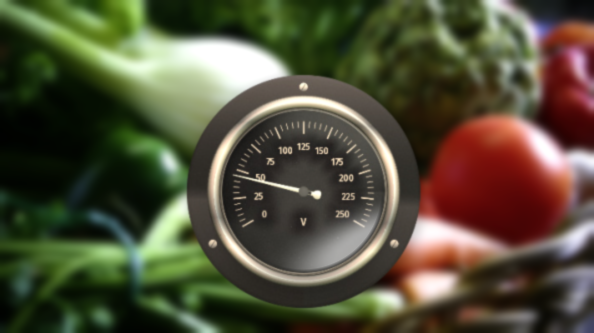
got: 45 V
